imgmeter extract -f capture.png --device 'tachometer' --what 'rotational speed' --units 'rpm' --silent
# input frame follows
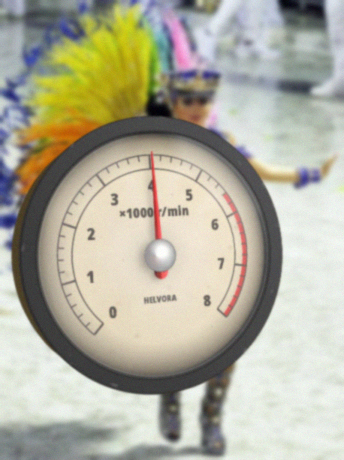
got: 4000 rpm
